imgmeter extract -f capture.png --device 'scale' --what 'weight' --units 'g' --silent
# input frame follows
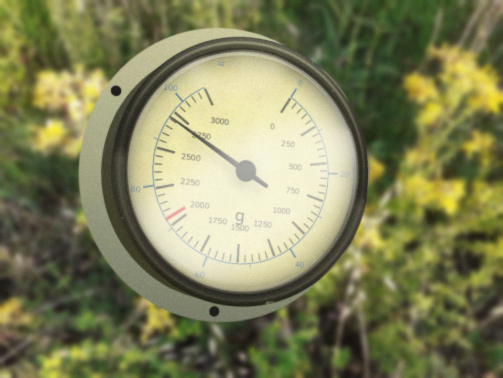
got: 2700 g
